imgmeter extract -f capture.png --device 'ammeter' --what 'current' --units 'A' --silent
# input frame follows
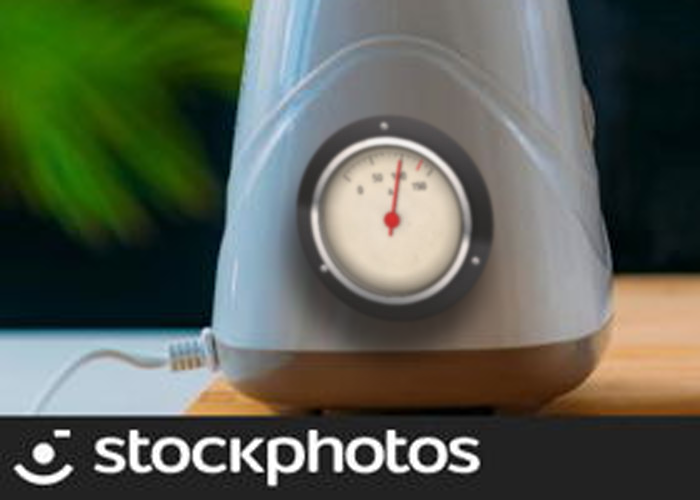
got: 100 A
